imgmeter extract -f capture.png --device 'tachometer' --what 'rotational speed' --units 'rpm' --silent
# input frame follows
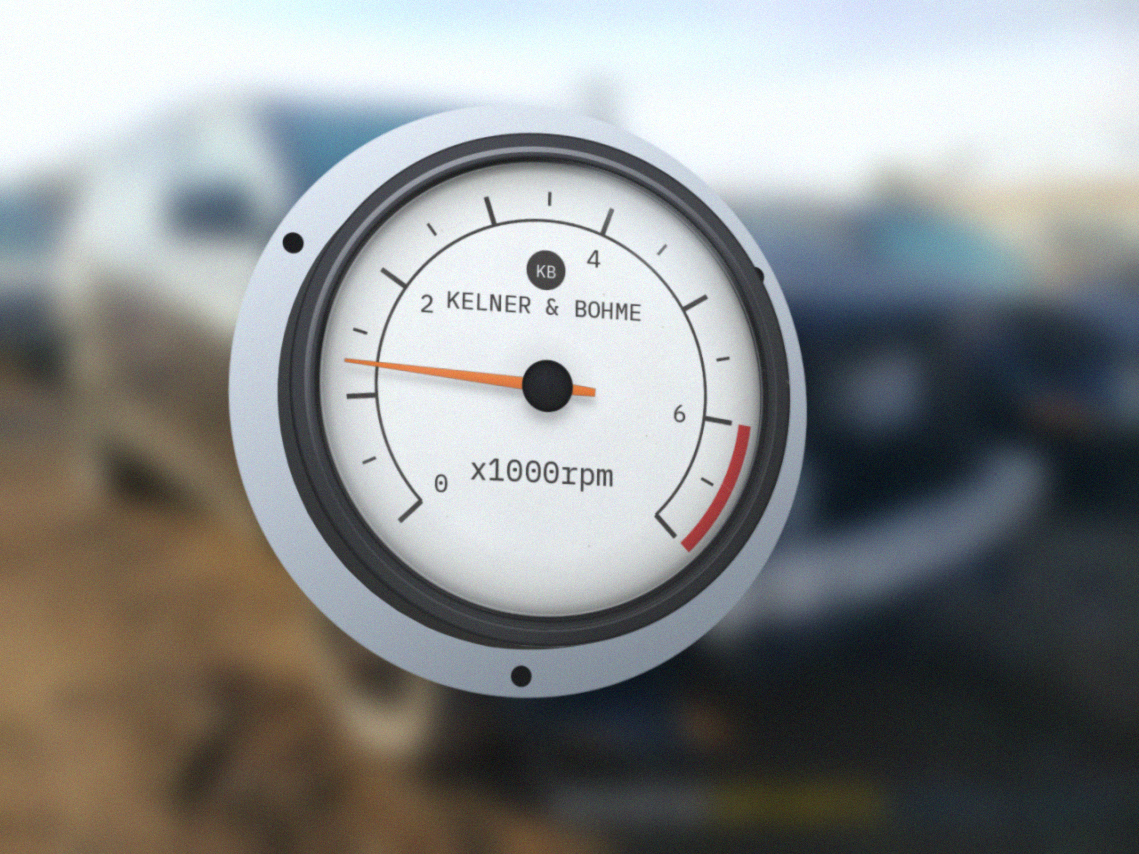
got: 1250 rpm
